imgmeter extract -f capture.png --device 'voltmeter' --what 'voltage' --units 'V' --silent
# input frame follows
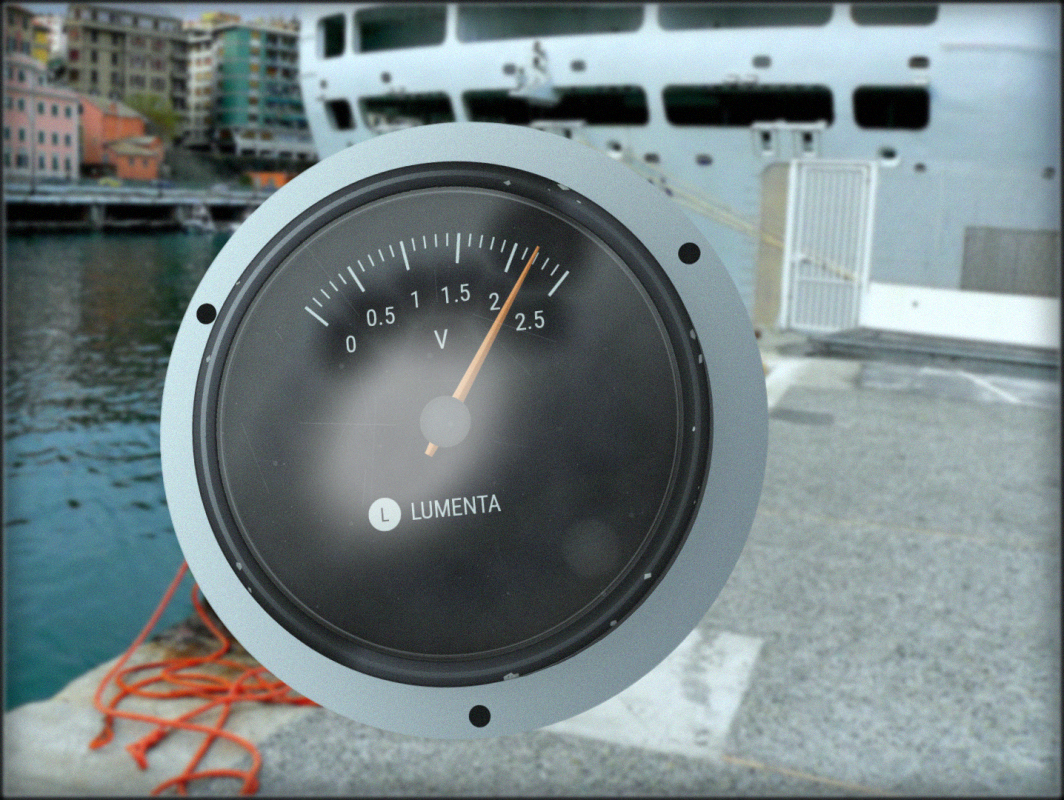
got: 2.2 V
